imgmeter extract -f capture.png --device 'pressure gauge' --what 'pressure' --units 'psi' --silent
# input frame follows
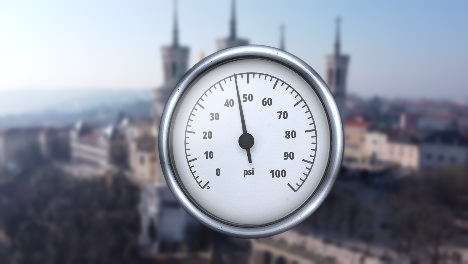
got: 46 psi
